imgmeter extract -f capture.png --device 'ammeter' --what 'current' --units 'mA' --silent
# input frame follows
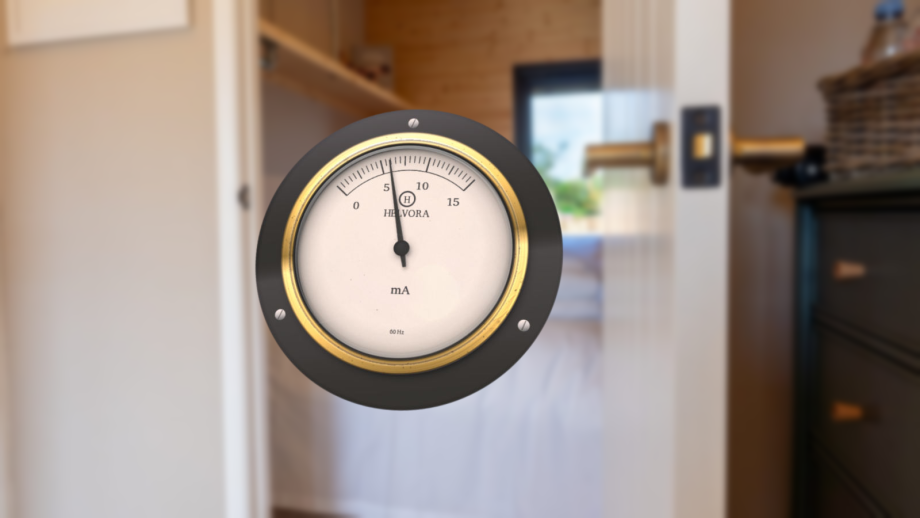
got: 6 mA
